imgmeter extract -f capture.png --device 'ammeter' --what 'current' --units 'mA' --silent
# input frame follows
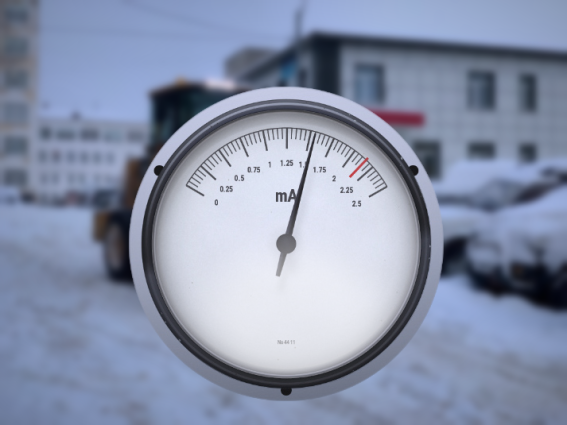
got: 1.55 mA
